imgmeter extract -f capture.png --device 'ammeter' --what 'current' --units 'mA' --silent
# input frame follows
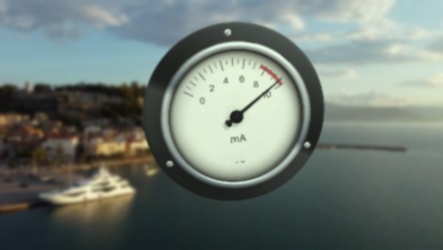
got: 9.5 mA
